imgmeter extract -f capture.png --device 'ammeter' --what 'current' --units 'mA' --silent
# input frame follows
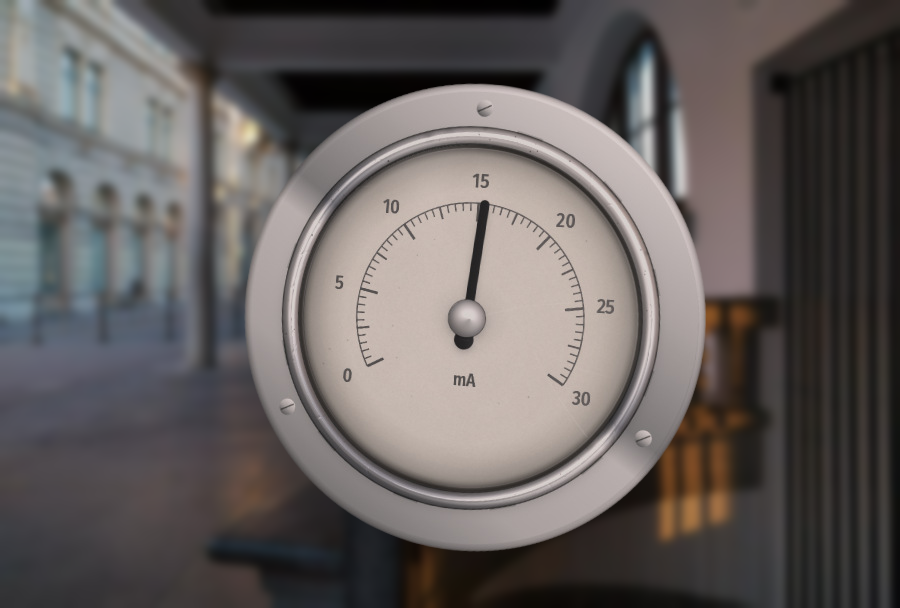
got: 15.5 mA
